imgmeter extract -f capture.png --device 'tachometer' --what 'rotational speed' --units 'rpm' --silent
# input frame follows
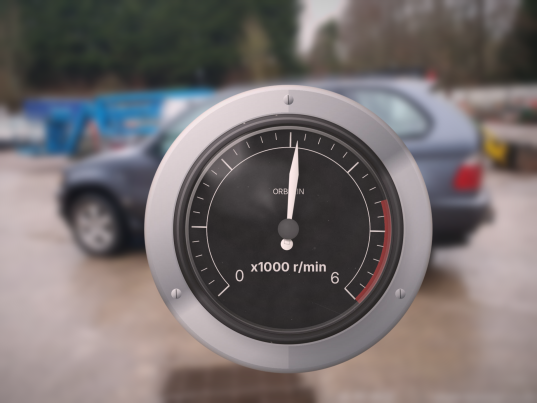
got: 3100 rpm
